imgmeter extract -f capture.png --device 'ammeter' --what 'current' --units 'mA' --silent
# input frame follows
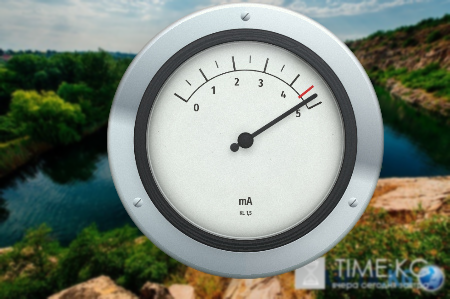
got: 4.75 mA
